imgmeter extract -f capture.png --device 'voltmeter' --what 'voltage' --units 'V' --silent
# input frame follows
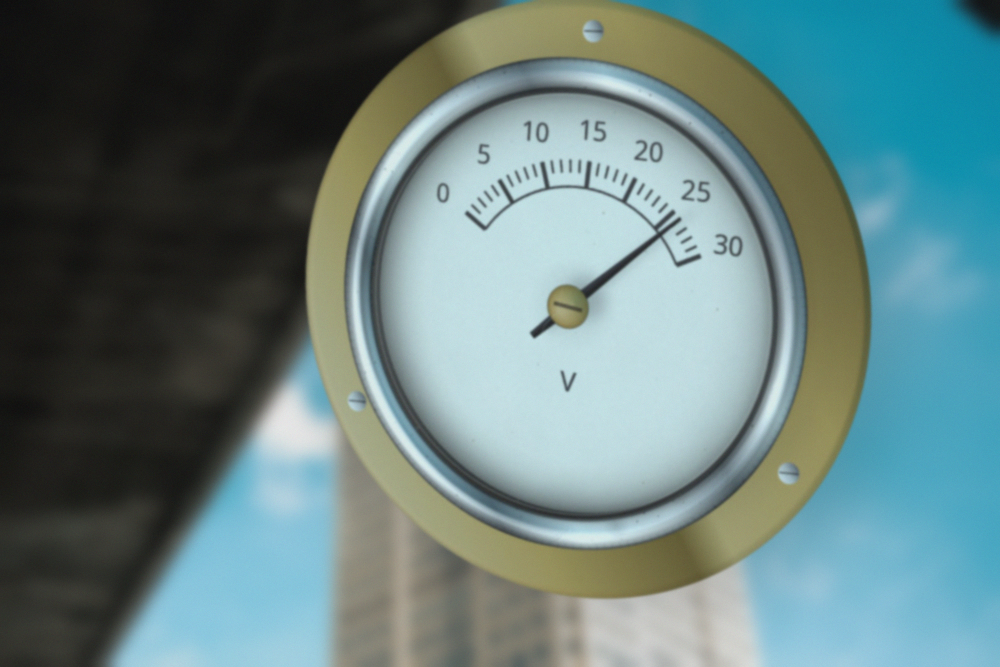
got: 26 V
